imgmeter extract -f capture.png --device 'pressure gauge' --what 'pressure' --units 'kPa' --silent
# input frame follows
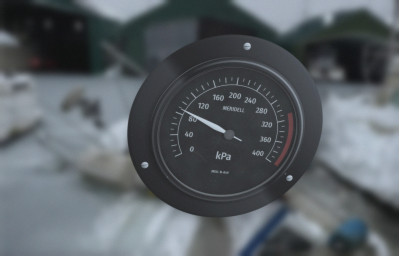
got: 90 kPa
